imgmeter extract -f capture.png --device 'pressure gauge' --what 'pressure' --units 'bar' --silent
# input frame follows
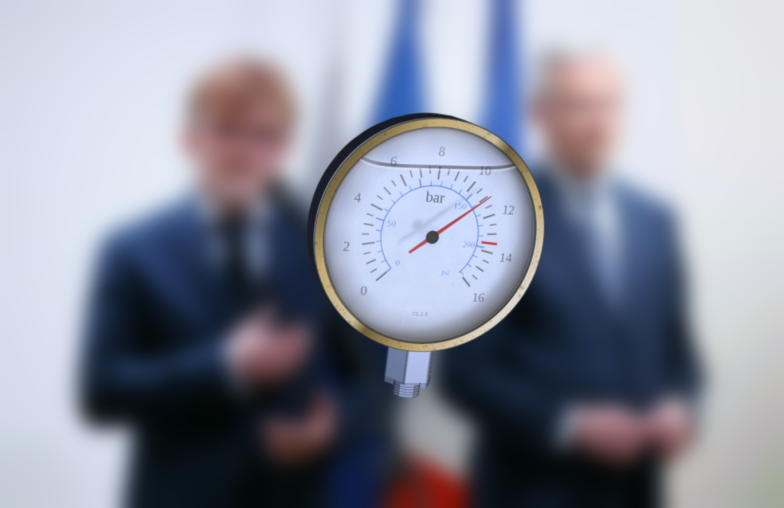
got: 11 bar
